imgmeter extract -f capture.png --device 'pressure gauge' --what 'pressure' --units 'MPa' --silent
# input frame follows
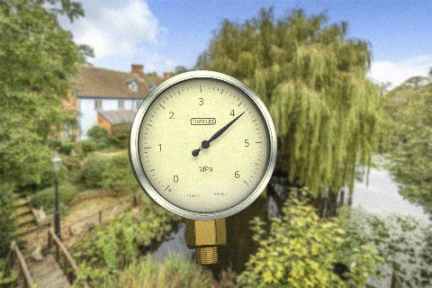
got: 4.2 MPa
